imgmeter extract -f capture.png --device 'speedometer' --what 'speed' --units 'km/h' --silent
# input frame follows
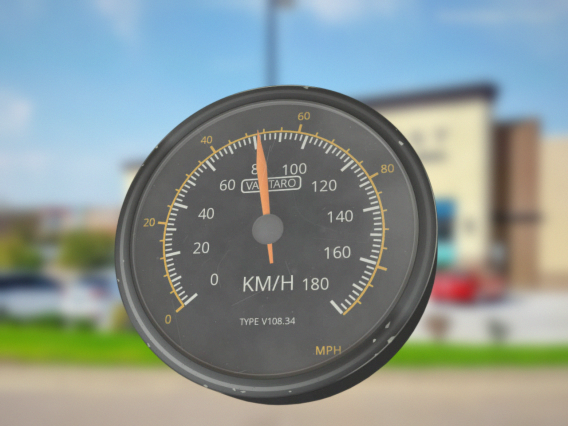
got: 82 km/h
